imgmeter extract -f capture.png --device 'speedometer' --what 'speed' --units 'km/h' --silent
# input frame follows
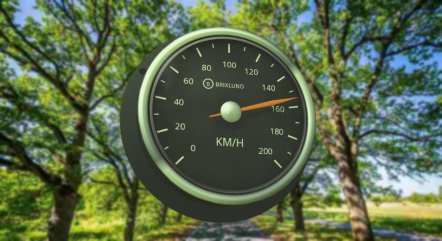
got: 155 km/h
